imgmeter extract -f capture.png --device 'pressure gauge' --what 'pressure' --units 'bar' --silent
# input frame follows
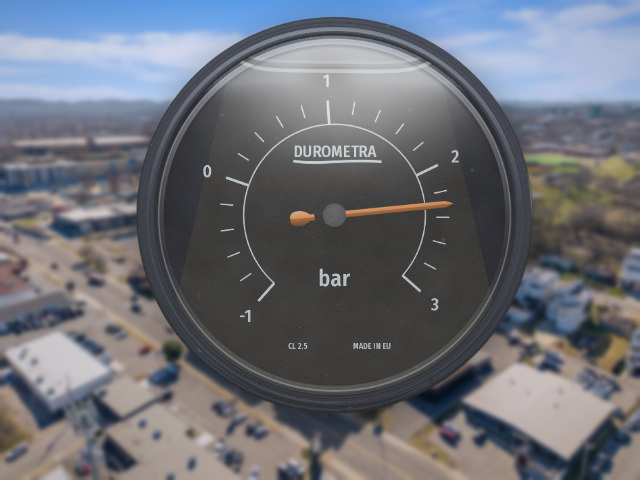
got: 2.3 bar
